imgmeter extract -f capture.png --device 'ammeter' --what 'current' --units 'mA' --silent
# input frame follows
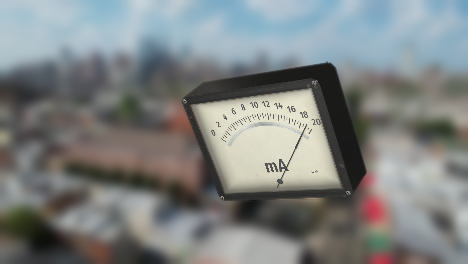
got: 19 mA
